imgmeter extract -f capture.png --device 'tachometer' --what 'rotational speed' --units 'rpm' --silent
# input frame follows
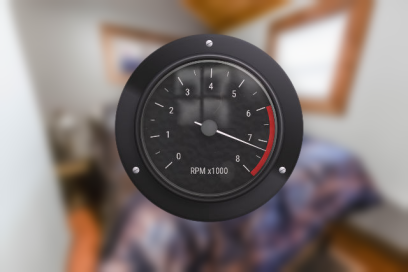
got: 7250 rpm
